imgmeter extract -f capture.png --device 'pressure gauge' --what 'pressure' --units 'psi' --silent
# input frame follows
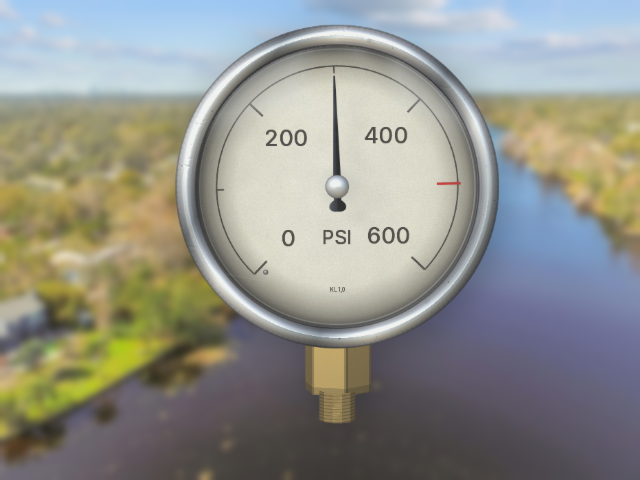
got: 300 psi
